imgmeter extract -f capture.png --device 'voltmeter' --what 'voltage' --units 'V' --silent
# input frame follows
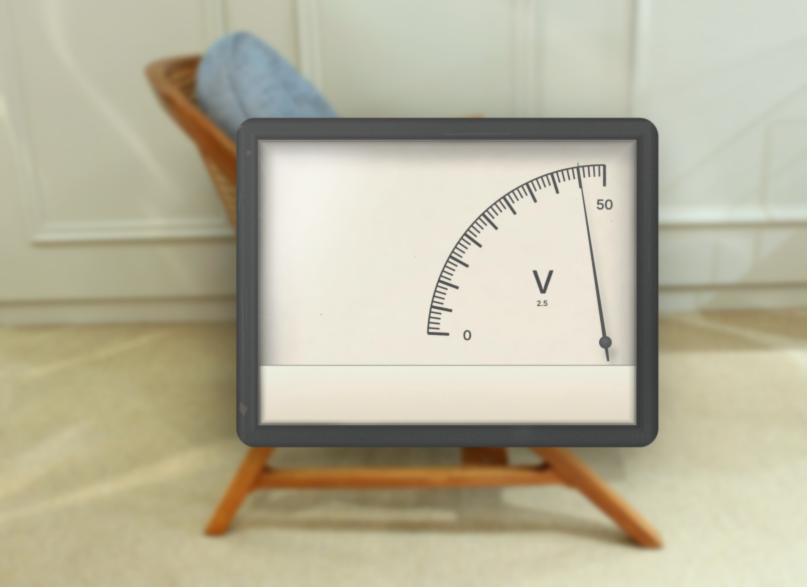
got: 45 V
